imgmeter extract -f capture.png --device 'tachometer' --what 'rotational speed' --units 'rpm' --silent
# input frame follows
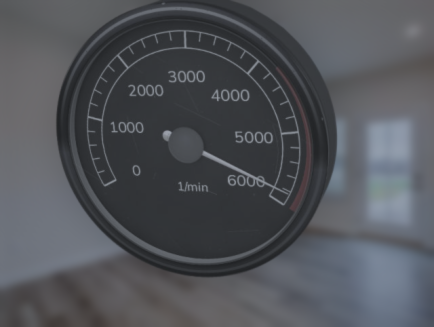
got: 5800 rpm
